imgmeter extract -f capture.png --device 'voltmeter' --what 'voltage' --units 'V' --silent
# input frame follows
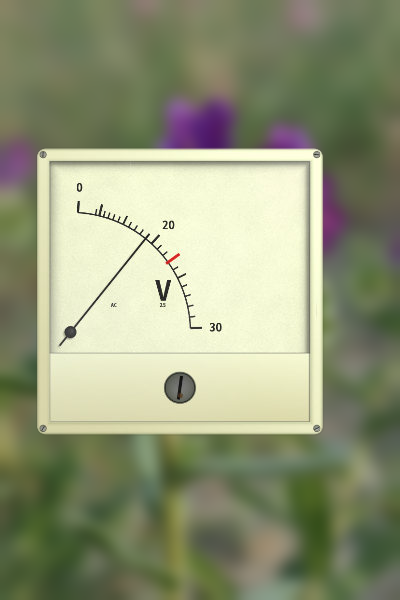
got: 19 V
